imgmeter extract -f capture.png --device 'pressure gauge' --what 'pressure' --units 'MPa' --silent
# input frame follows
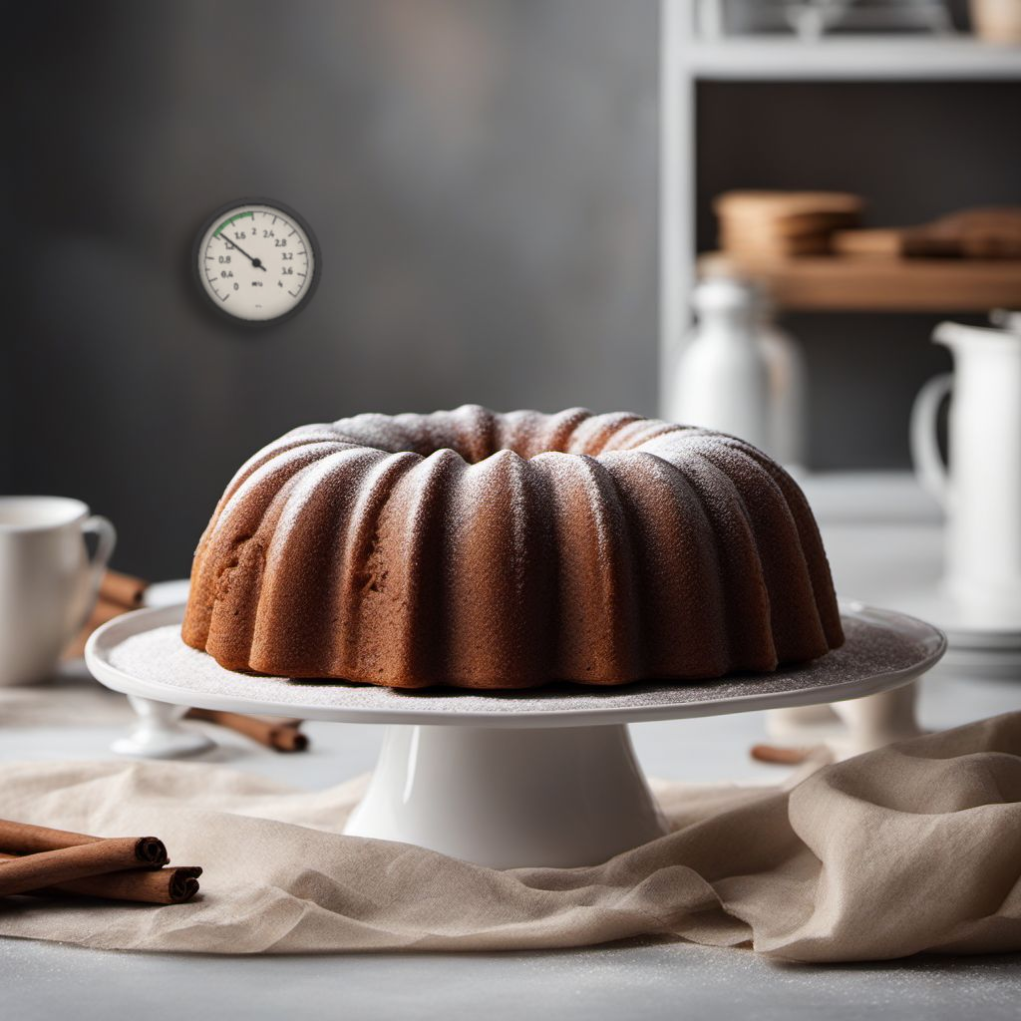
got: 1.3 MPa
